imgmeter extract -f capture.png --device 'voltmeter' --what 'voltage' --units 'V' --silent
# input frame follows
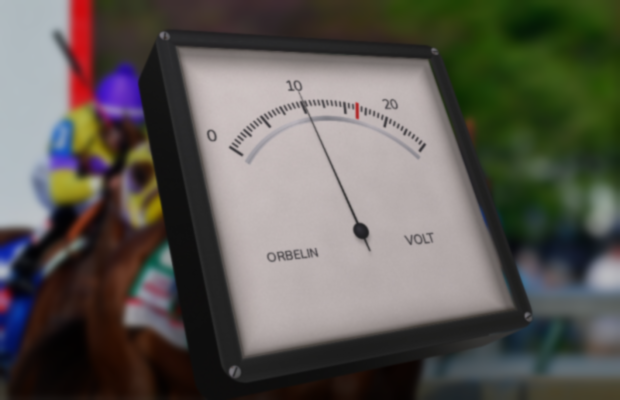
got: 10 V
